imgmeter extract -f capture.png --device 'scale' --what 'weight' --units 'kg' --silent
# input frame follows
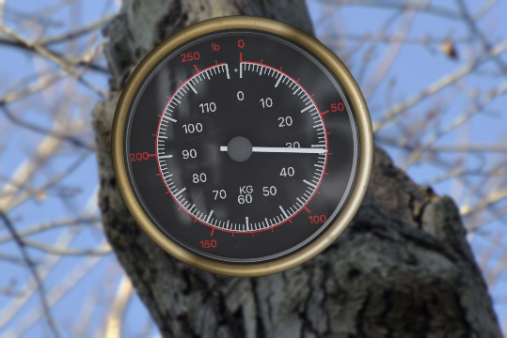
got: 31 kg
